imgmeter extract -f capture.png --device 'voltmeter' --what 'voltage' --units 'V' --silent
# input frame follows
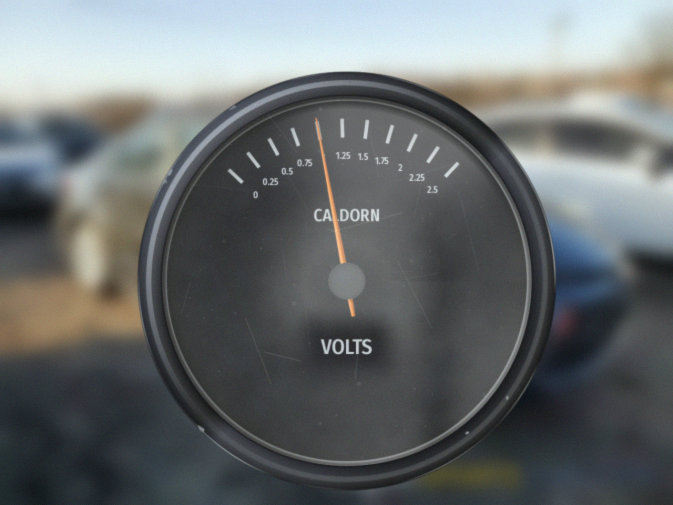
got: 1 V
